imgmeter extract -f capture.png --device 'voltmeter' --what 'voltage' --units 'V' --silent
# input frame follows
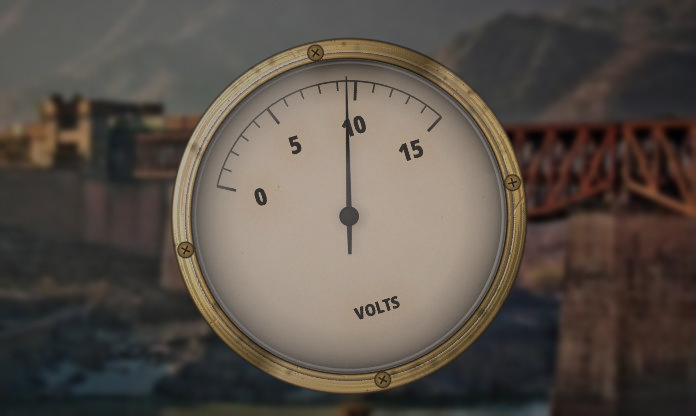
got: 9.5 V
